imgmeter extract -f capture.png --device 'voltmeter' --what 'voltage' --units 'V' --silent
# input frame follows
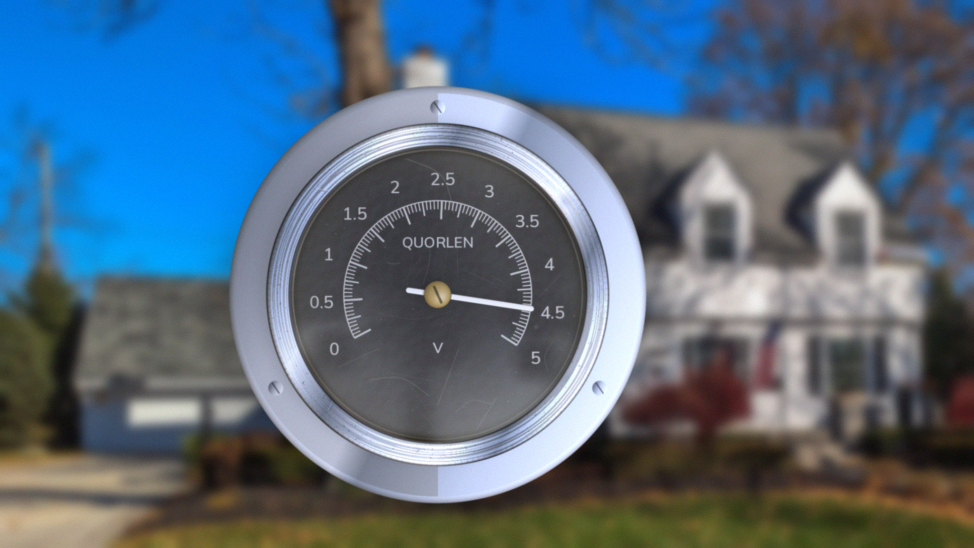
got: 4.5 V
